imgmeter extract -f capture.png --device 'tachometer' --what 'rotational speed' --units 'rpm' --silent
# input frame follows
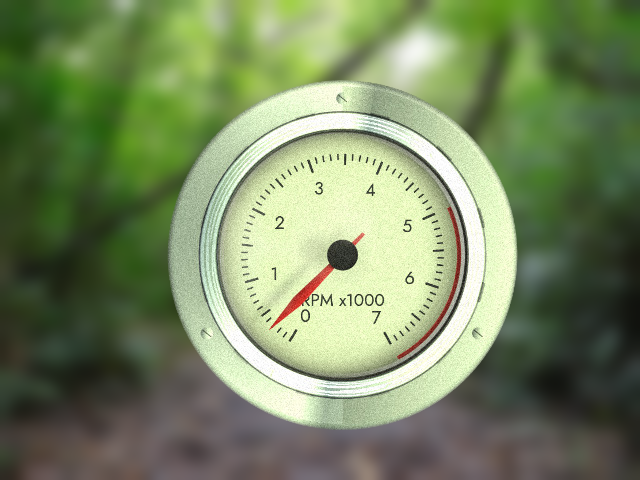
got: 300 rpm
